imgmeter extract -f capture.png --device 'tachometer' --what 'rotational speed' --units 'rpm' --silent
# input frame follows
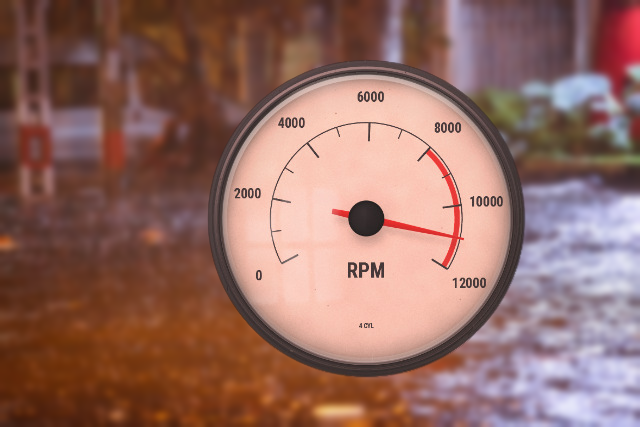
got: 11000 rpm
